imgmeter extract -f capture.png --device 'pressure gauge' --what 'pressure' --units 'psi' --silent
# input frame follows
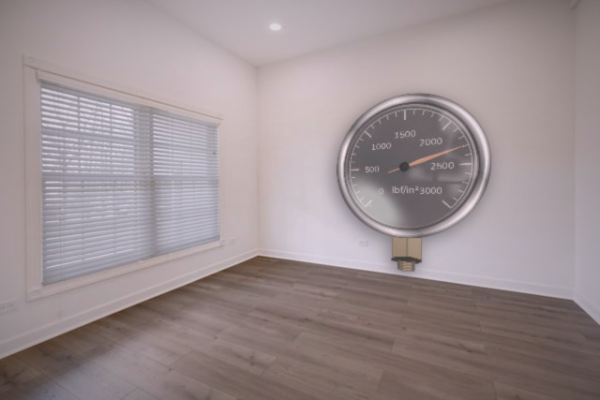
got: 2300 psi
